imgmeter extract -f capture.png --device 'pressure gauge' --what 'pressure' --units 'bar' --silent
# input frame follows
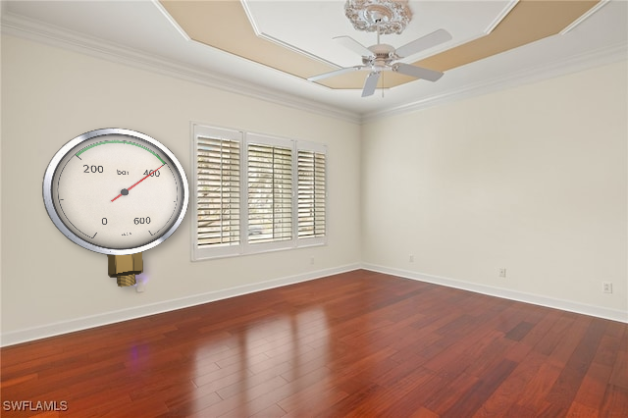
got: 400 bar
